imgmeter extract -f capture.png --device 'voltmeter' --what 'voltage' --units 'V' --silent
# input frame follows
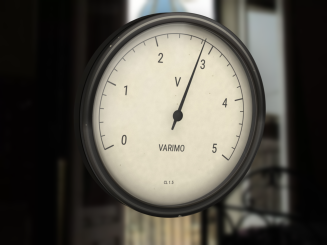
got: 2.8 V
